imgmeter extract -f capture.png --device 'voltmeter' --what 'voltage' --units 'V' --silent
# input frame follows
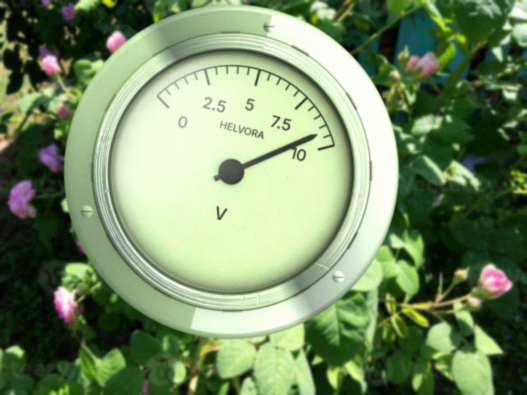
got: 9.25 V
